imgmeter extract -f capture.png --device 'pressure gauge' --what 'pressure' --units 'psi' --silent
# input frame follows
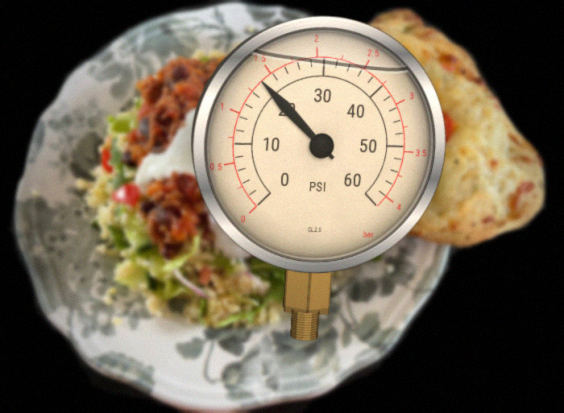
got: 20 psi
